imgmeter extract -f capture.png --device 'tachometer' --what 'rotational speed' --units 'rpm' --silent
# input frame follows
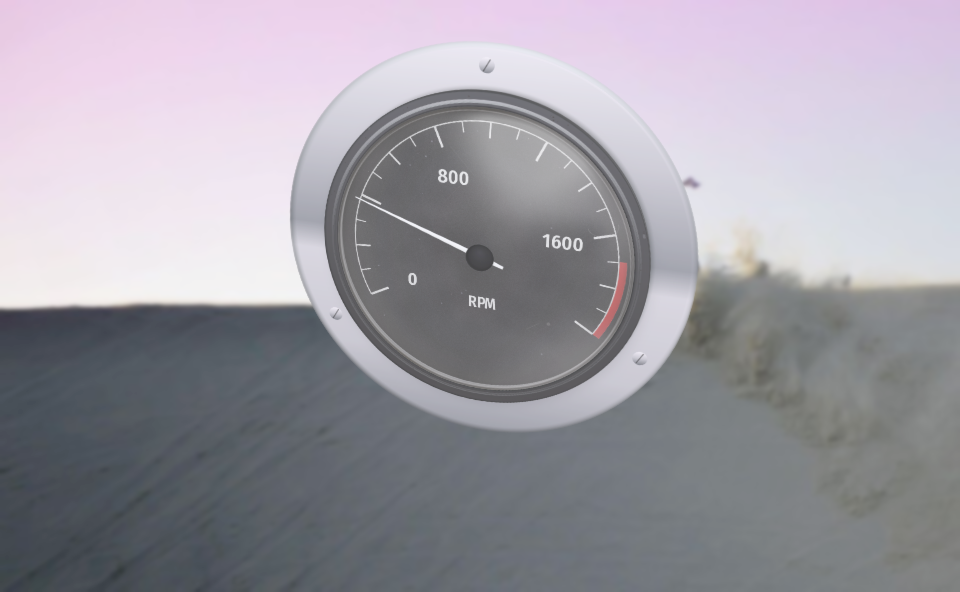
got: 400 rpm
